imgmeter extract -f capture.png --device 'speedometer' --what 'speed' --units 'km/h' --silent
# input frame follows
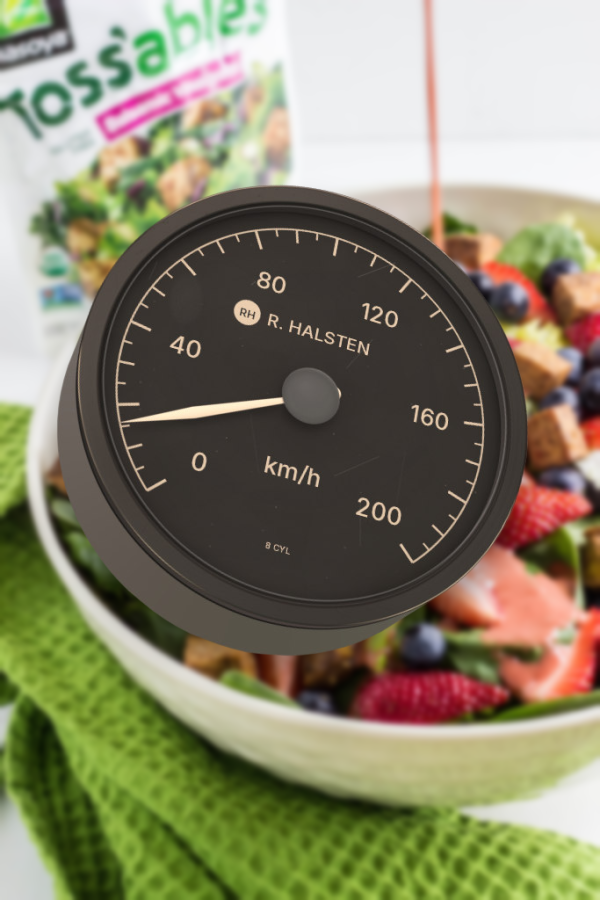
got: 15 km/h
